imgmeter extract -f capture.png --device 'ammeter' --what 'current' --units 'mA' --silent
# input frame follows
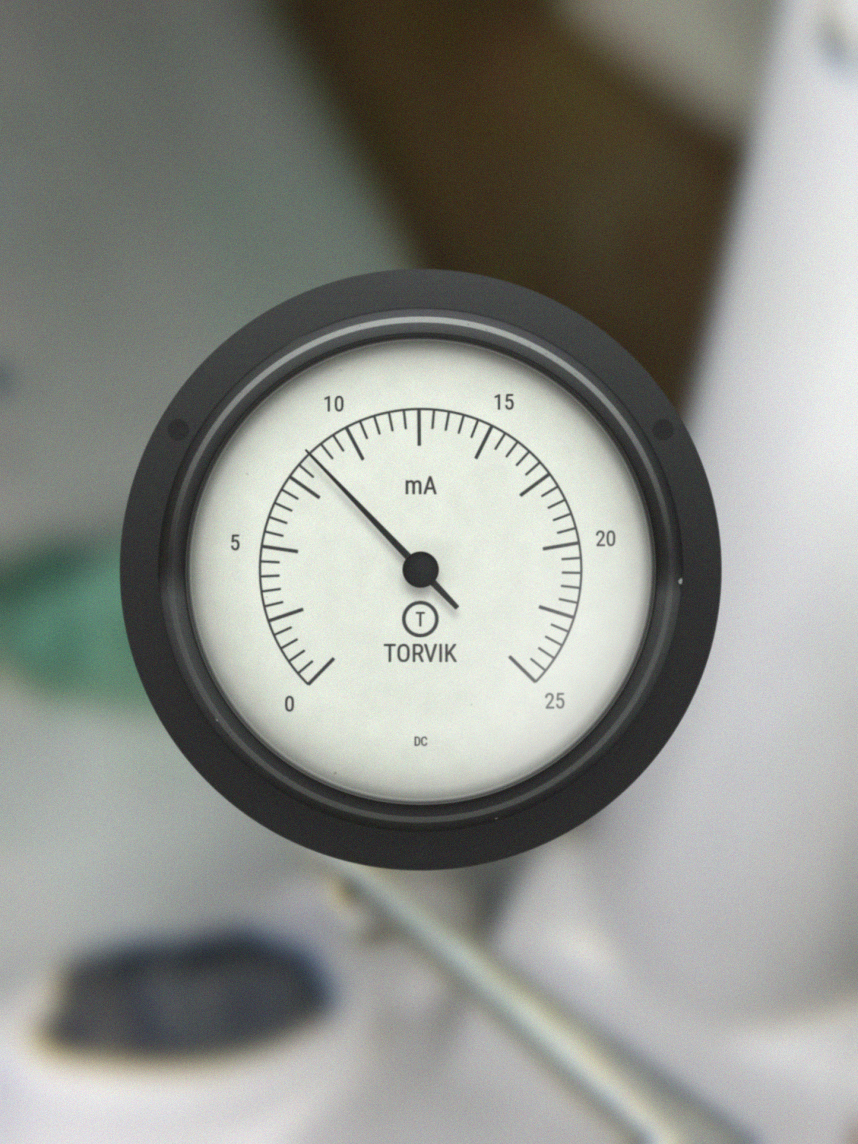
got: 8.5 mA
